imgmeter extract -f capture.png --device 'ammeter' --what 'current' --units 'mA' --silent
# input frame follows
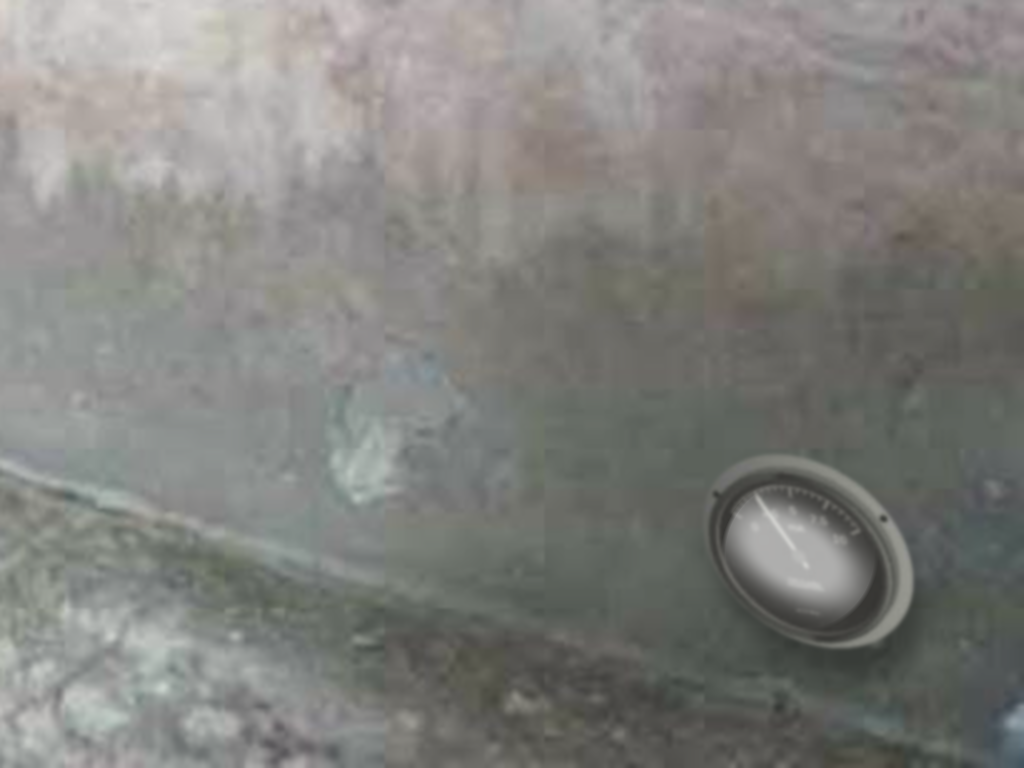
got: 2.5 mA
